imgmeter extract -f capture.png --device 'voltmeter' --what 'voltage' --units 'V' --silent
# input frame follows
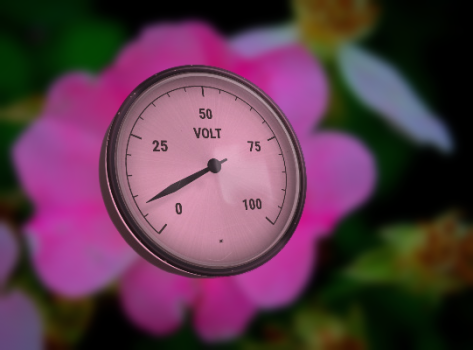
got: 7.5 V
